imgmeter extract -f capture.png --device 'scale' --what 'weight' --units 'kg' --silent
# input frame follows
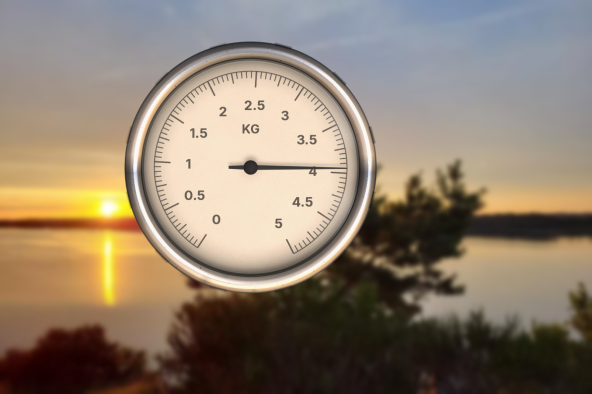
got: 3.95 kg
